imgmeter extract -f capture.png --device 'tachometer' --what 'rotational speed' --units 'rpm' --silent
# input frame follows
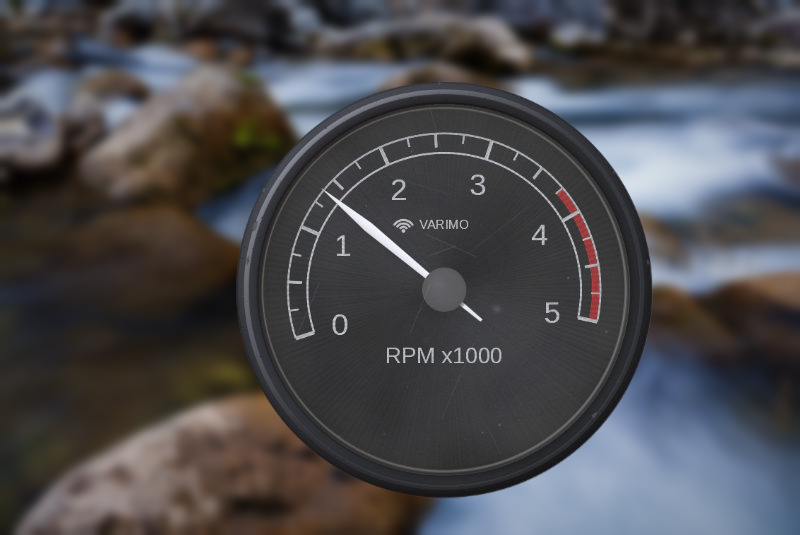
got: 1375 rpm
